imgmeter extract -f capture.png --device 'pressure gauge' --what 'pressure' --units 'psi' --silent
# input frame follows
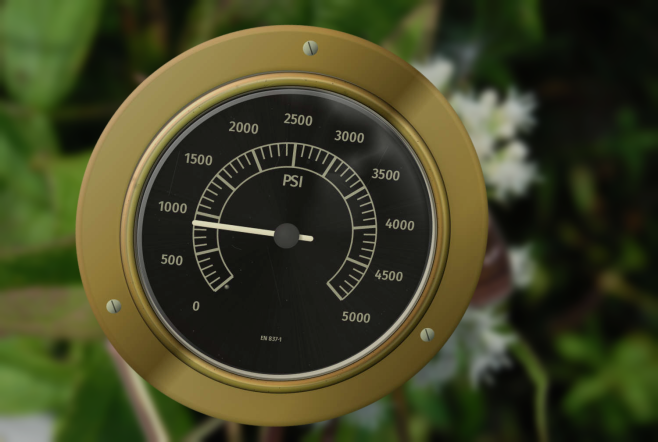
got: 900 psi
